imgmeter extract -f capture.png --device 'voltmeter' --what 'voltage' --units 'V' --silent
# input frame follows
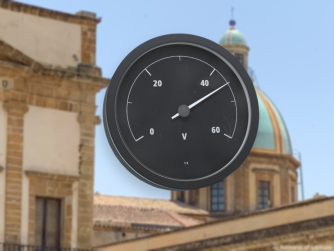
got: 45 V
